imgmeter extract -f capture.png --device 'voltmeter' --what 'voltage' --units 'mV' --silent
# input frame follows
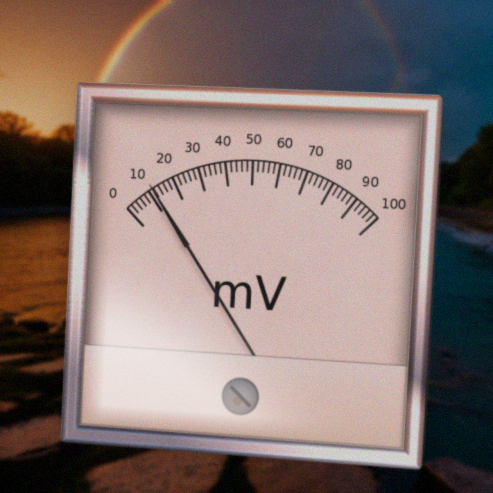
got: 12 mV
